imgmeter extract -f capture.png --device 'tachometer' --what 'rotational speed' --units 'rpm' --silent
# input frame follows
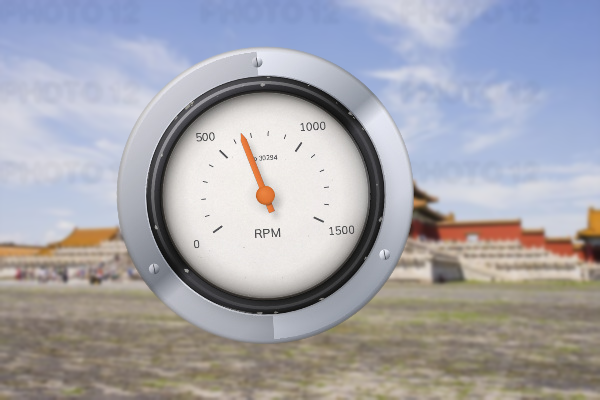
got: 650 rpm
